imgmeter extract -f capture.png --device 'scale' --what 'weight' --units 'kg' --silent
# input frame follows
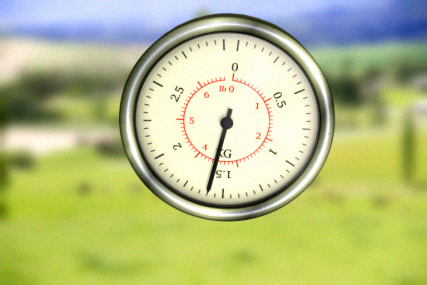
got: 1.6 kg
